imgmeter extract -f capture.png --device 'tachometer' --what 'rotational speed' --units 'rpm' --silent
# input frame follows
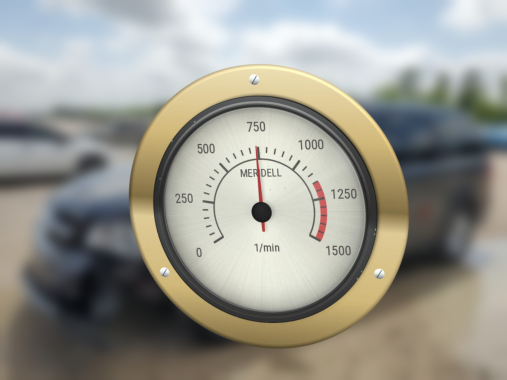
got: 750 rpm
